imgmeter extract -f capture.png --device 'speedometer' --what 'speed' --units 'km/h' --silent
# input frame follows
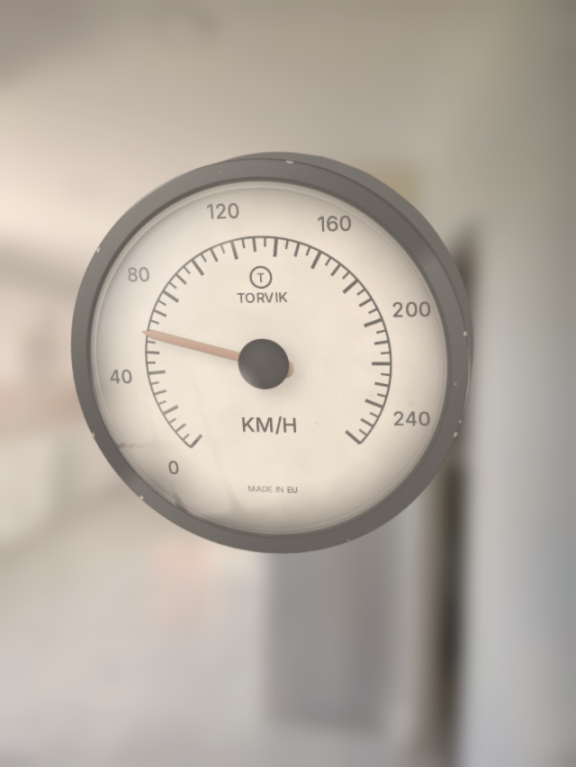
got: 60 km/h
